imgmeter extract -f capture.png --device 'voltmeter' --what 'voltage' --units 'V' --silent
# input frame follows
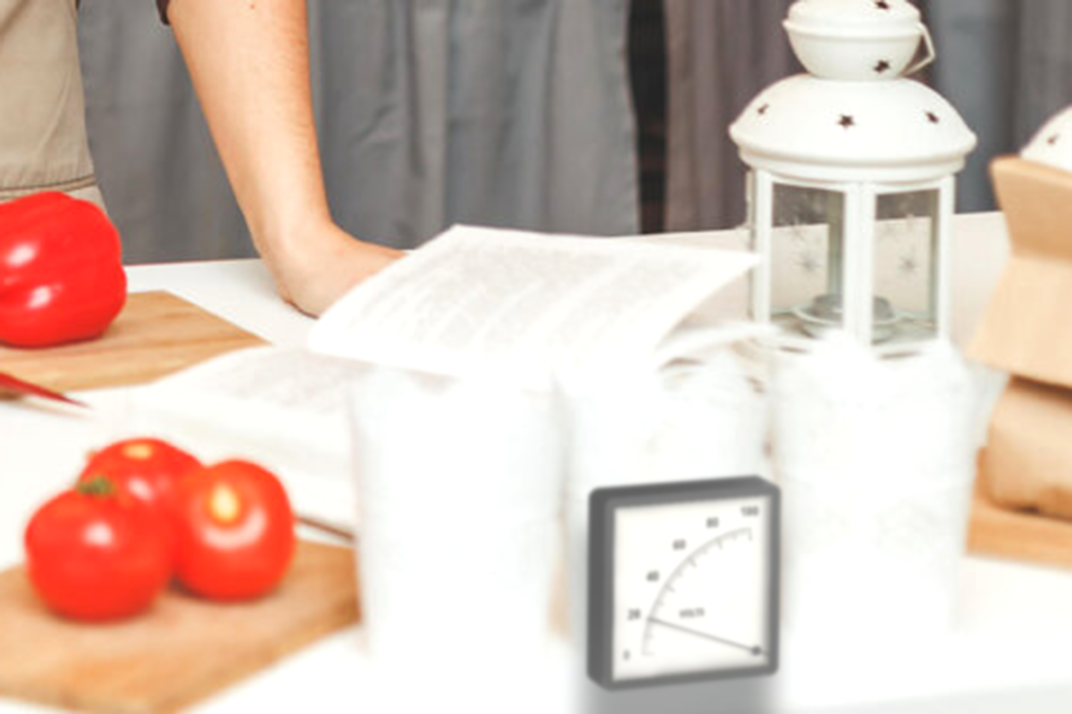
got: 20 V
